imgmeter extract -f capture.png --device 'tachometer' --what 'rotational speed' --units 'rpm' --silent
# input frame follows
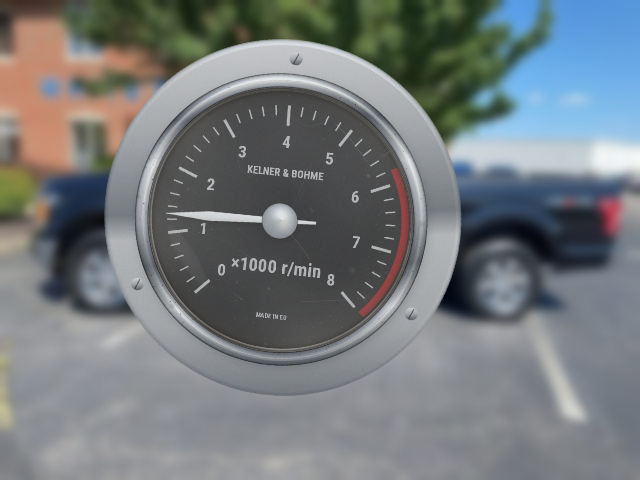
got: 1300 rpm
